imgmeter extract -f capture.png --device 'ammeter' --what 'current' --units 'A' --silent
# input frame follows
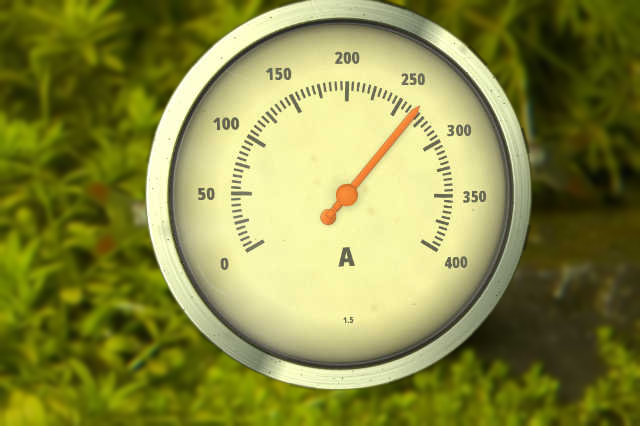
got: 265 A
